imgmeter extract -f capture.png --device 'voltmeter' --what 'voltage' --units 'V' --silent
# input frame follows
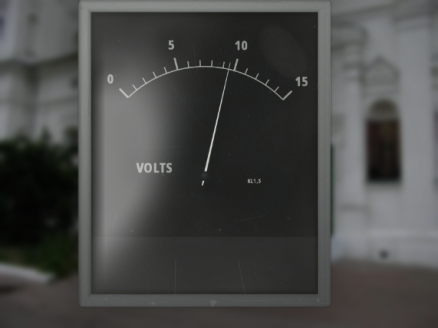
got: 9.5 V
